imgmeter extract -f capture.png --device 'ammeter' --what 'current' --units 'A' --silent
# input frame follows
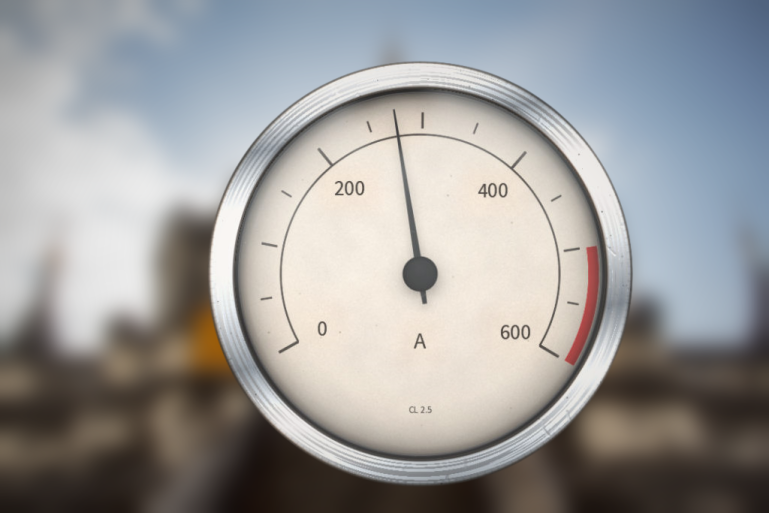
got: 275 A
